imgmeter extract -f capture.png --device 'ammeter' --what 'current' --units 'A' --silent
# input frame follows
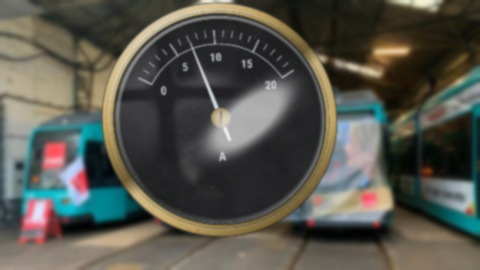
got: 7 A
